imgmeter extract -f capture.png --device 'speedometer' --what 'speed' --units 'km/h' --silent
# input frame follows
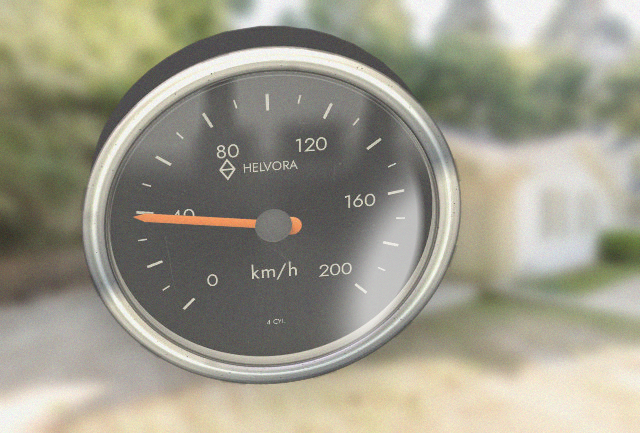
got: 40 km/h
